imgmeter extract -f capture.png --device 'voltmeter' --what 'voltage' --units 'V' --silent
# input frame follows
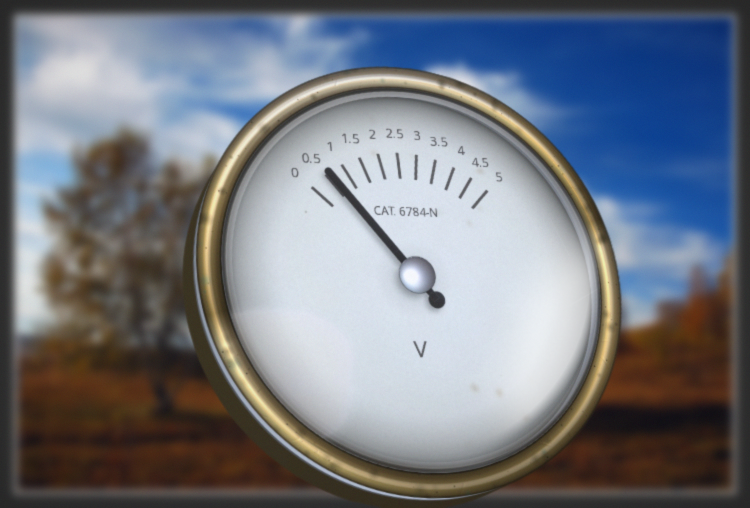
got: 0.5 V
